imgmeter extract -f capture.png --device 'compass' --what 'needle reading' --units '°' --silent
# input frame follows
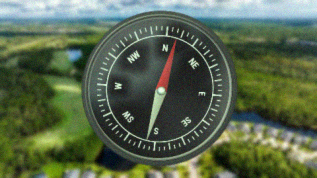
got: 10 °
